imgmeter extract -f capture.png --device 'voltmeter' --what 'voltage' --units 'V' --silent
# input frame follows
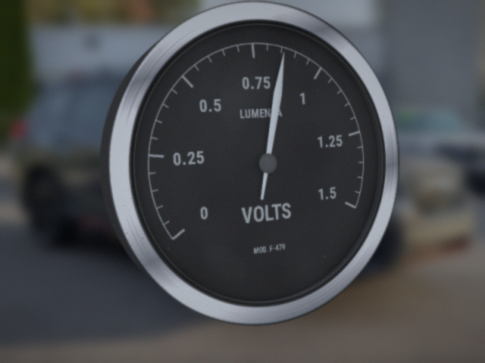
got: 0.85 V
